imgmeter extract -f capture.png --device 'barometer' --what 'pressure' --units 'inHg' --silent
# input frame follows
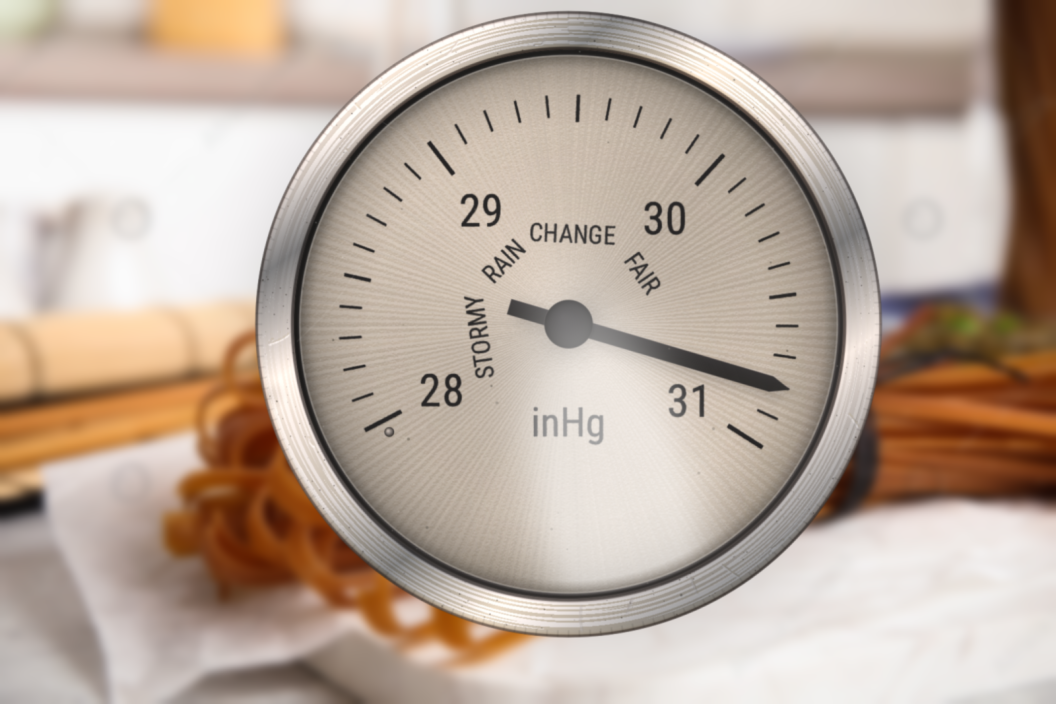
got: 30.8 inHg
